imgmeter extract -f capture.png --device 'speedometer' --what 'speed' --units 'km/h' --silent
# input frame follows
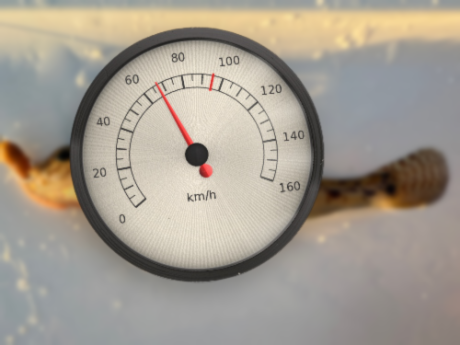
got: 67.5 km/h
